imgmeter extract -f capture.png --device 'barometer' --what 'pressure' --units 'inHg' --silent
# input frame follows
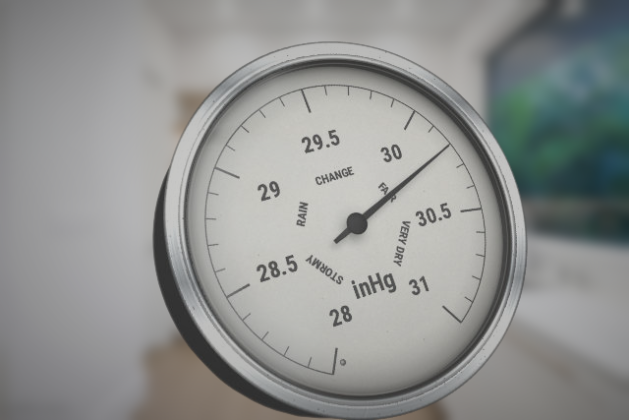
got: 30.2 inHg
